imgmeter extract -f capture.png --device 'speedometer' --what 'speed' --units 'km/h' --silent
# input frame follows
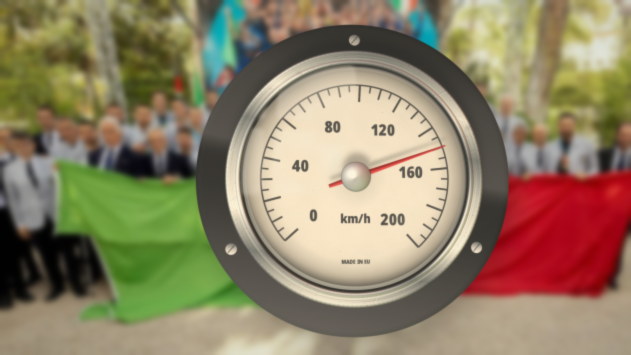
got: 150 km/h
